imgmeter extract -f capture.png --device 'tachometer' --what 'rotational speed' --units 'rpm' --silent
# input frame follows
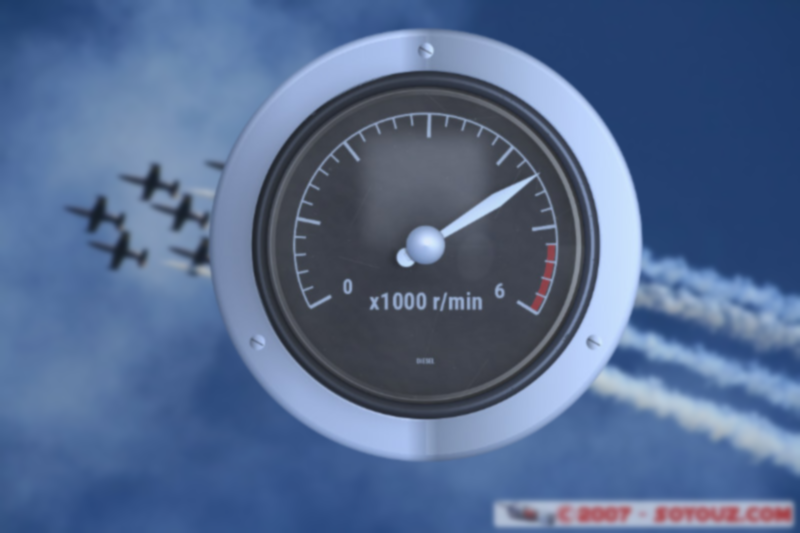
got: 4400 rpm
